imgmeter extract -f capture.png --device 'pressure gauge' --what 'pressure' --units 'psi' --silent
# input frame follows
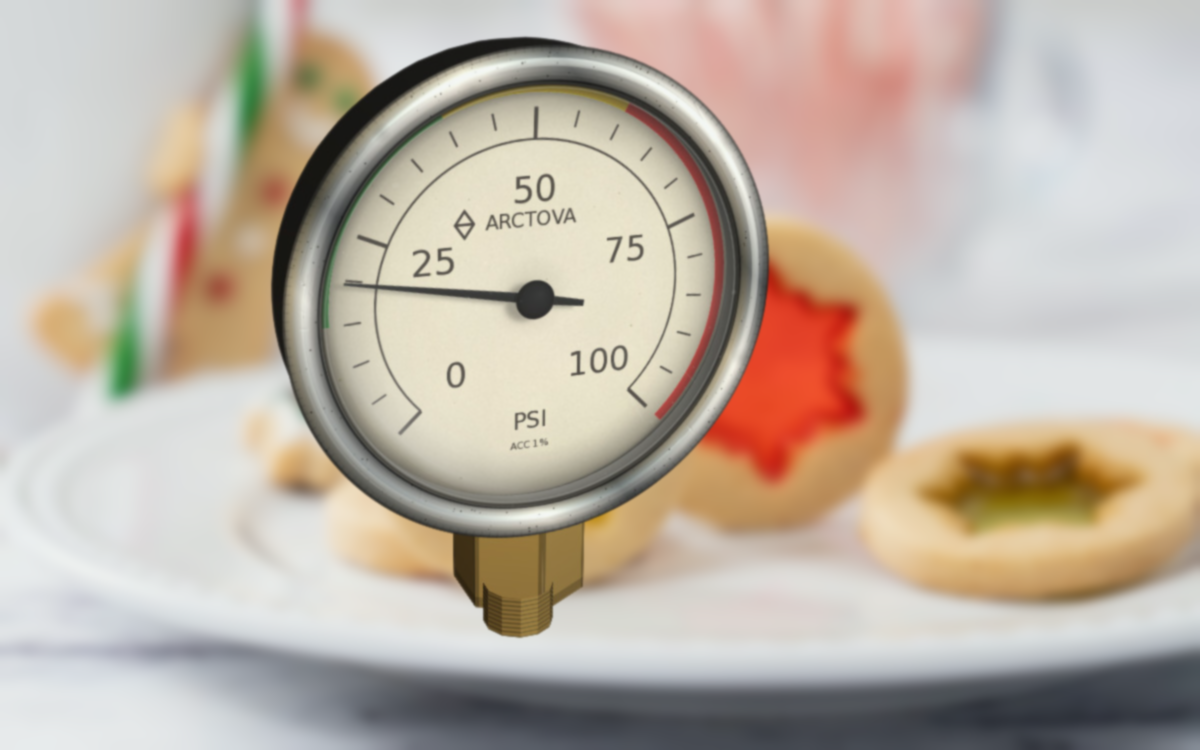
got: 20 psi
